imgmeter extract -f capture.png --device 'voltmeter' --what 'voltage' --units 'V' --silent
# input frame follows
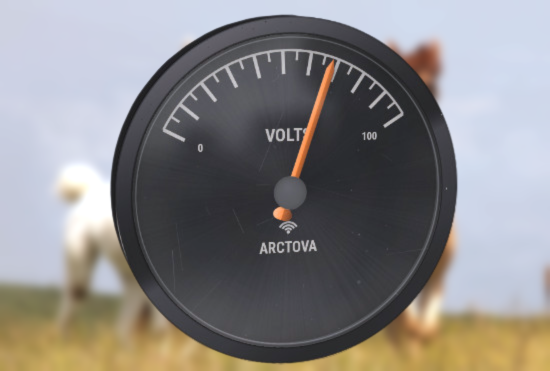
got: 67.5 V
